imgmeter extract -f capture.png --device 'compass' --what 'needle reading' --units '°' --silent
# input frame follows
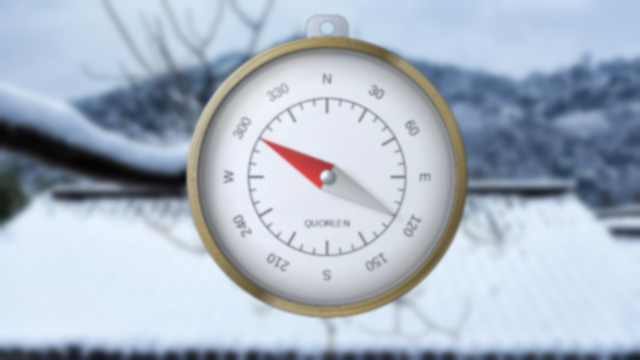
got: 300 °
